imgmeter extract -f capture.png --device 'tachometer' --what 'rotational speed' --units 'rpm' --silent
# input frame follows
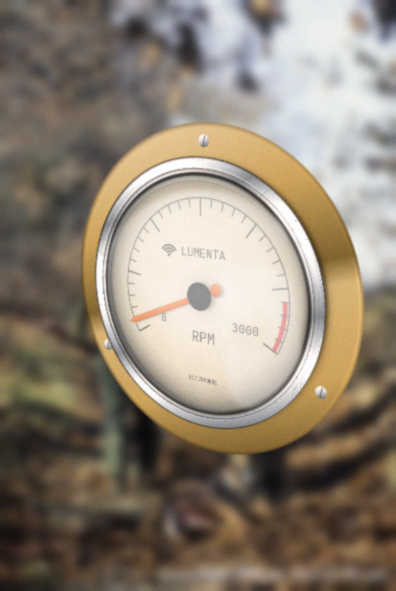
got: 100 rpm
